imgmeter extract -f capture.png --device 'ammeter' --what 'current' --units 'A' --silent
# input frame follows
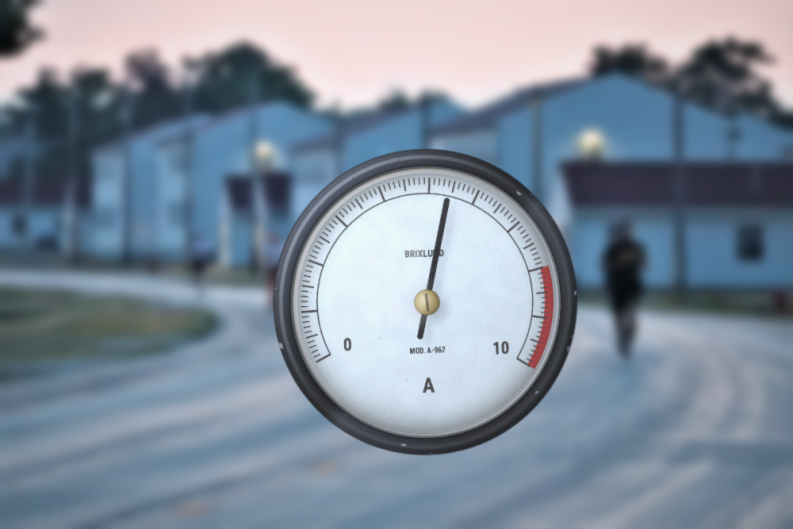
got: 5.4 A
